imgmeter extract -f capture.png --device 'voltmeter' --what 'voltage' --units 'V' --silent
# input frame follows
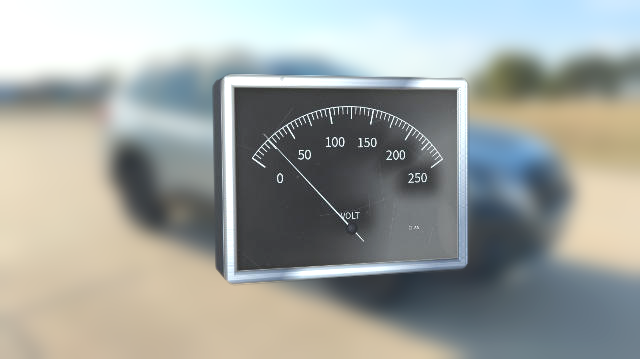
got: 25 V
